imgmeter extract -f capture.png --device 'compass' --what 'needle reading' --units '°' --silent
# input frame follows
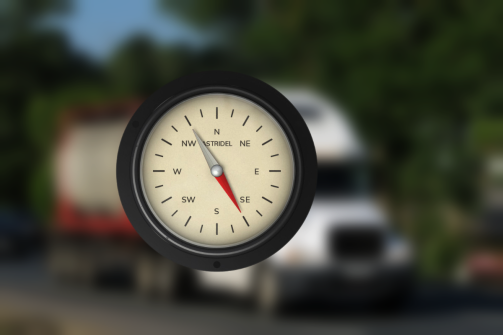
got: 150 °
